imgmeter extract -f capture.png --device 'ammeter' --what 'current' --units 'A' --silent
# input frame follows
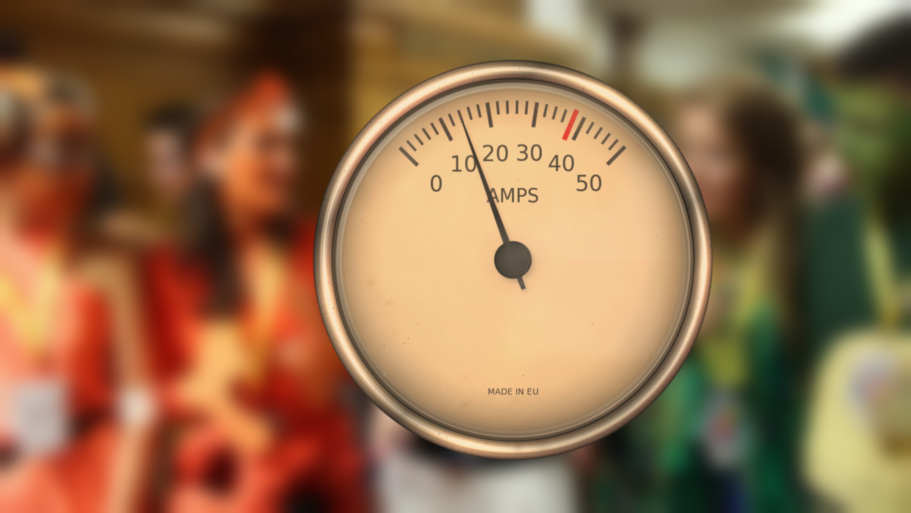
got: 14 A
